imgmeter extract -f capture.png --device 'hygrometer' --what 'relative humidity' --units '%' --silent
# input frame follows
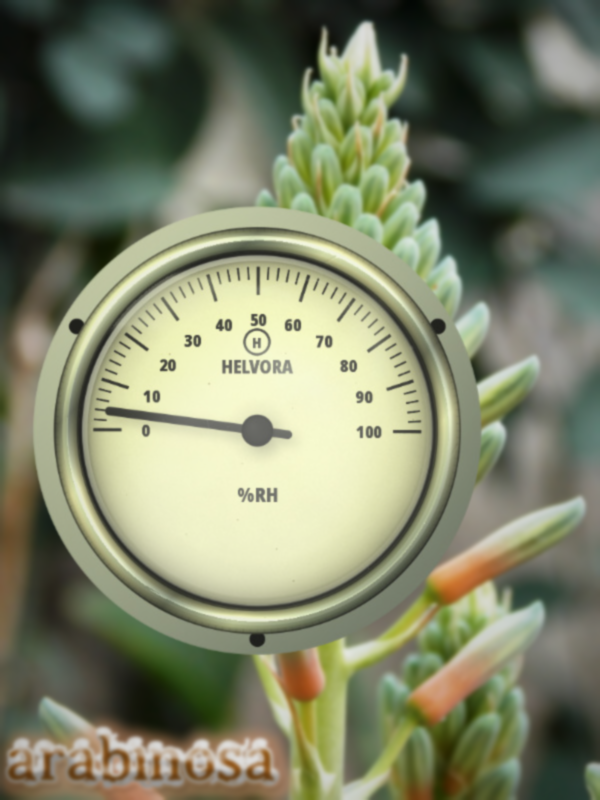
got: 4 %
